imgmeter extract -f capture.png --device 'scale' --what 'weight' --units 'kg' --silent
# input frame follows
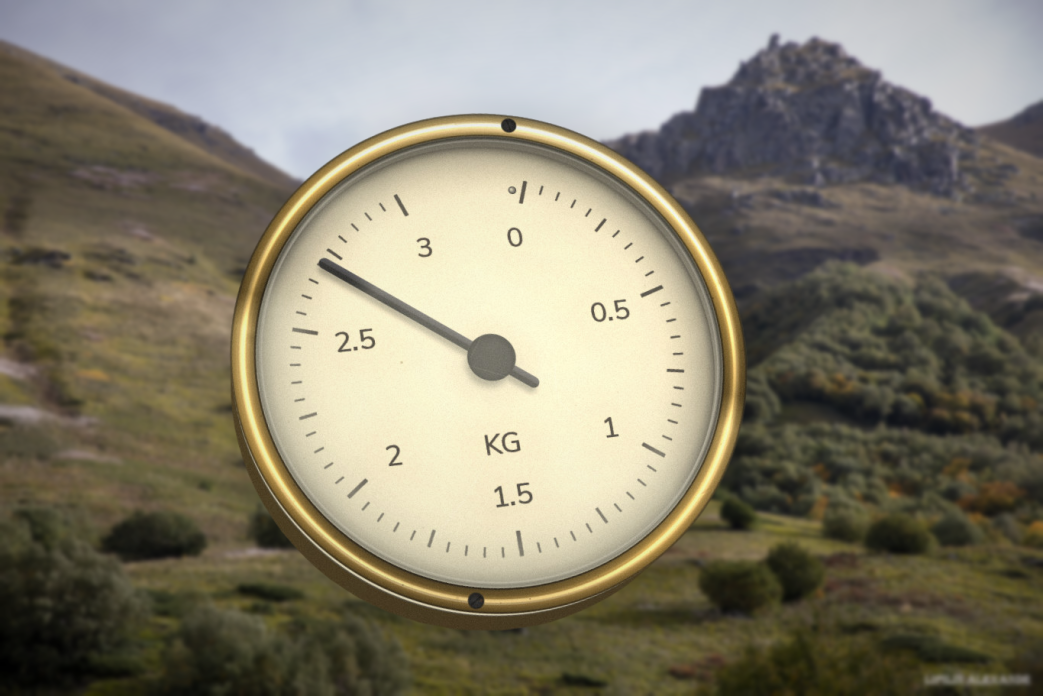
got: 2.7 kg
